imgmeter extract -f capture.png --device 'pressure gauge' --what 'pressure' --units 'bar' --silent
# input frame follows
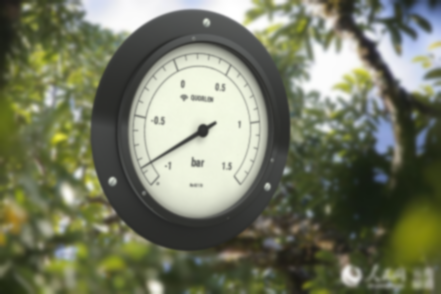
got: -0.85 bar
